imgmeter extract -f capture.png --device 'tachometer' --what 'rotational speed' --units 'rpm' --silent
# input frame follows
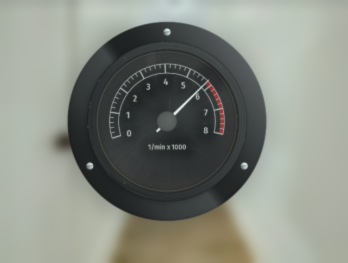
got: 5800 rpm
